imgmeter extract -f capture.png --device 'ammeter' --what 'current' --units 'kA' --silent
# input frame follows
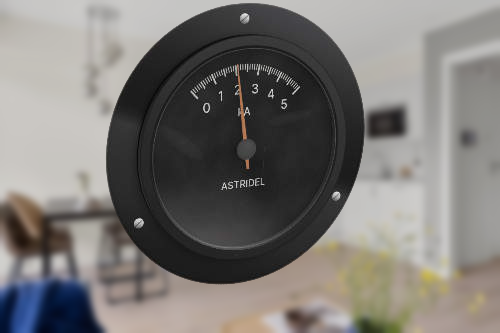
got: 2 kA
